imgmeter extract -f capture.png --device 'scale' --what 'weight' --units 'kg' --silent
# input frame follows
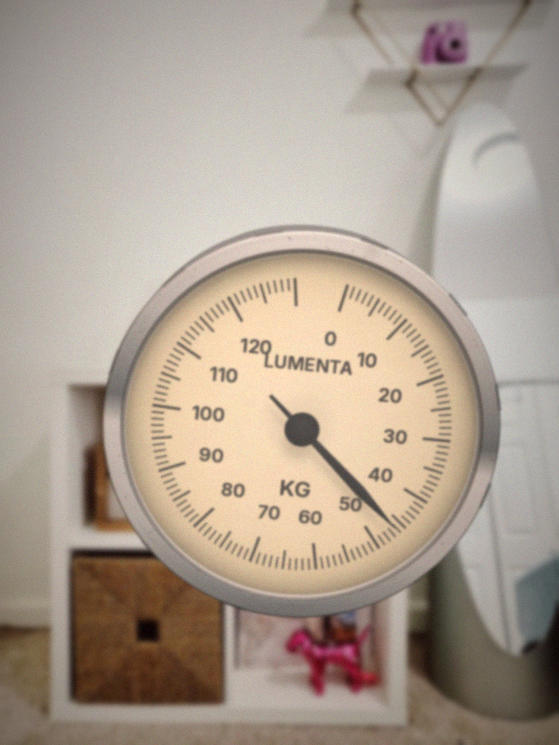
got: 46 kg
